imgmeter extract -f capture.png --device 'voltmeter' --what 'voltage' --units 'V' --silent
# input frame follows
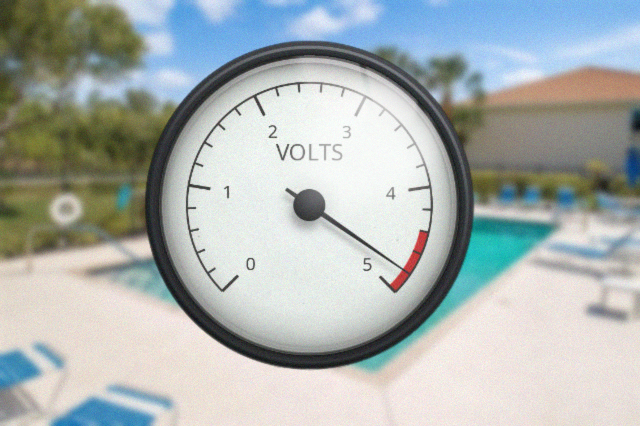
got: 4.8 V
